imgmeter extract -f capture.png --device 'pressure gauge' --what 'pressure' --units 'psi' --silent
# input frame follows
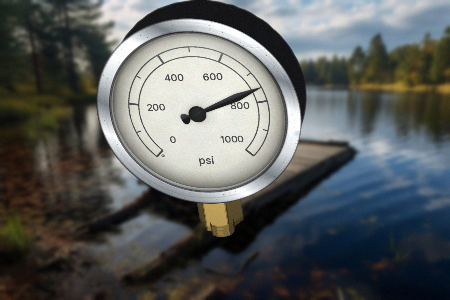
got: 750 psi
